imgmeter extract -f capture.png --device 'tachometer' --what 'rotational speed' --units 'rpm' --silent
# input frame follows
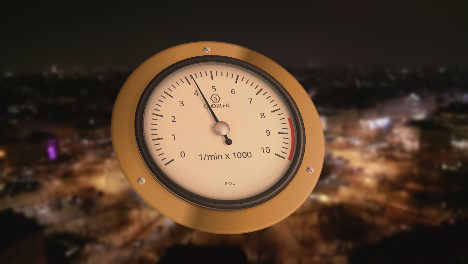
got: 4200 rpm
